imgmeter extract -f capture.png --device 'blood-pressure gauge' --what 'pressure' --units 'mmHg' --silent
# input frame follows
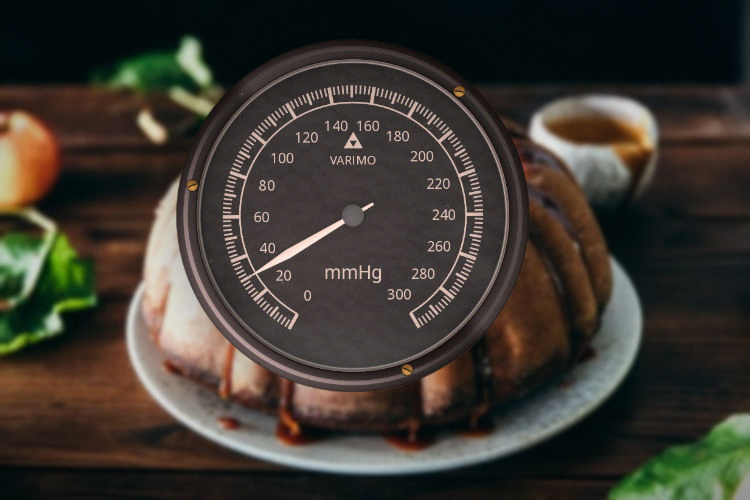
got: 30 mmHg
